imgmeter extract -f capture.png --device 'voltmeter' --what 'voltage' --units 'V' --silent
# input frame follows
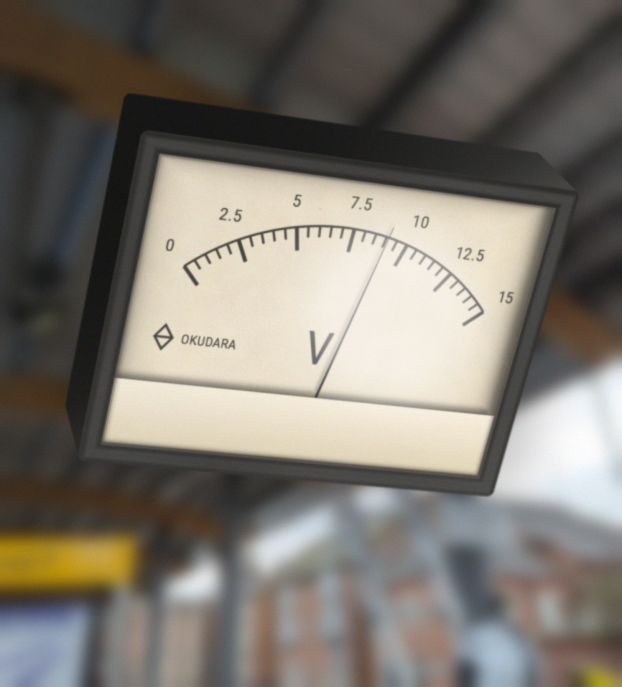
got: 9 V
